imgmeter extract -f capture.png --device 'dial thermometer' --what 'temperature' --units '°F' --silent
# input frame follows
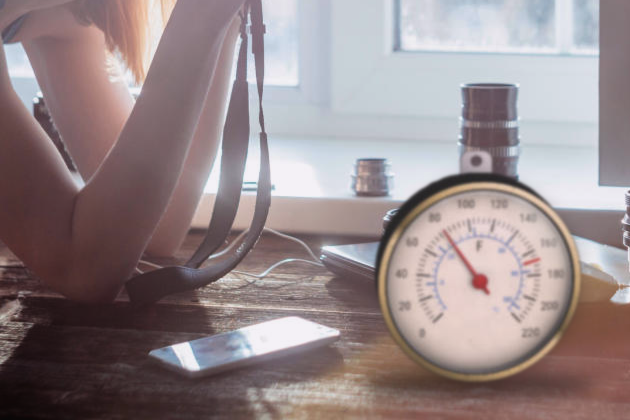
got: 80 °F
